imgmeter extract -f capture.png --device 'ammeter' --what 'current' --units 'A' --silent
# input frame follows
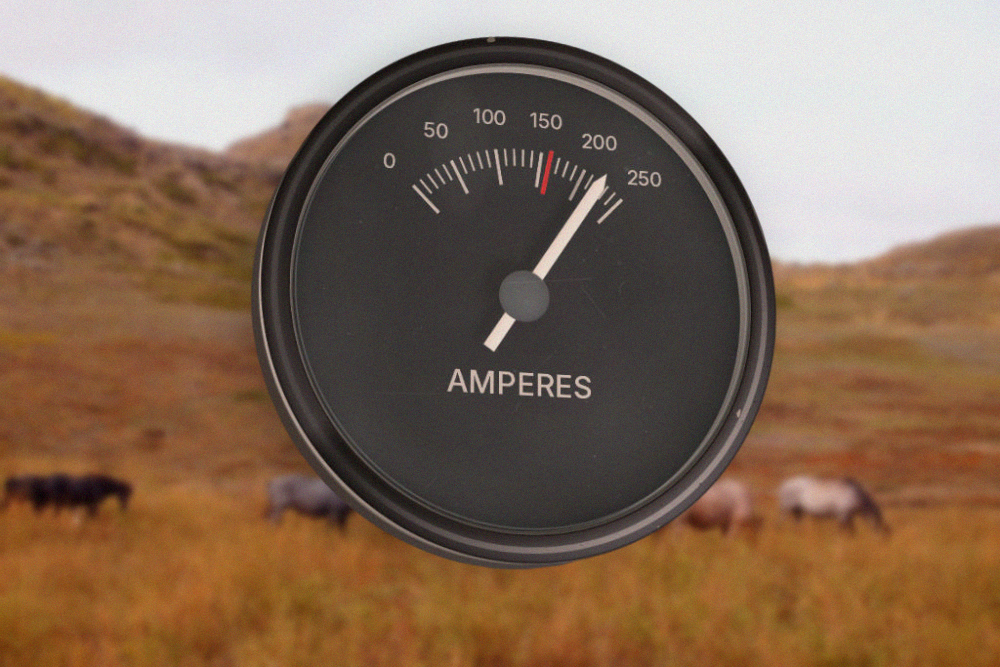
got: 220 A
